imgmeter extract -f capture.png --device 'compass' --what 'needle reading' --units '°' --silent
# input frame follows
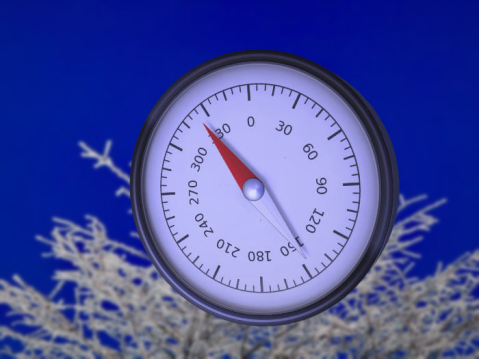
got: 325 °
